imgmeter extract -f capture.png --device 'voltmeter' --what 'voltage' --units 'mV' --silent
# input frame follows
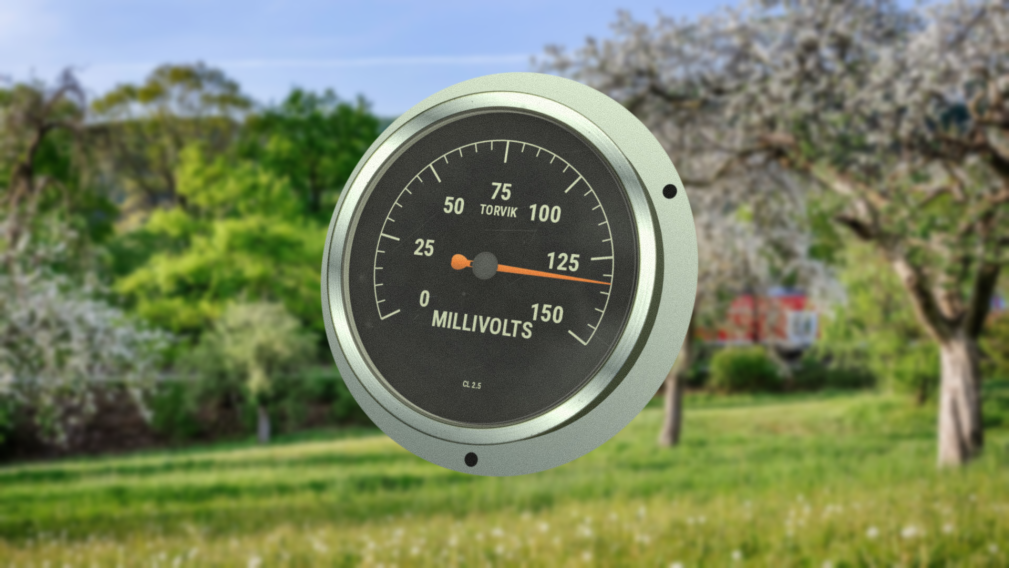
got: 132.5 mV
